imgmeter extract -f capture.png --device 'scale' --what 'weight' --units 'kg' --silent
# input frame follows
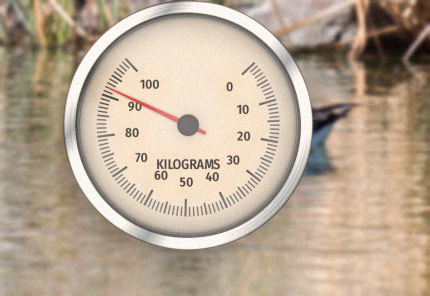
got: 92 kg
